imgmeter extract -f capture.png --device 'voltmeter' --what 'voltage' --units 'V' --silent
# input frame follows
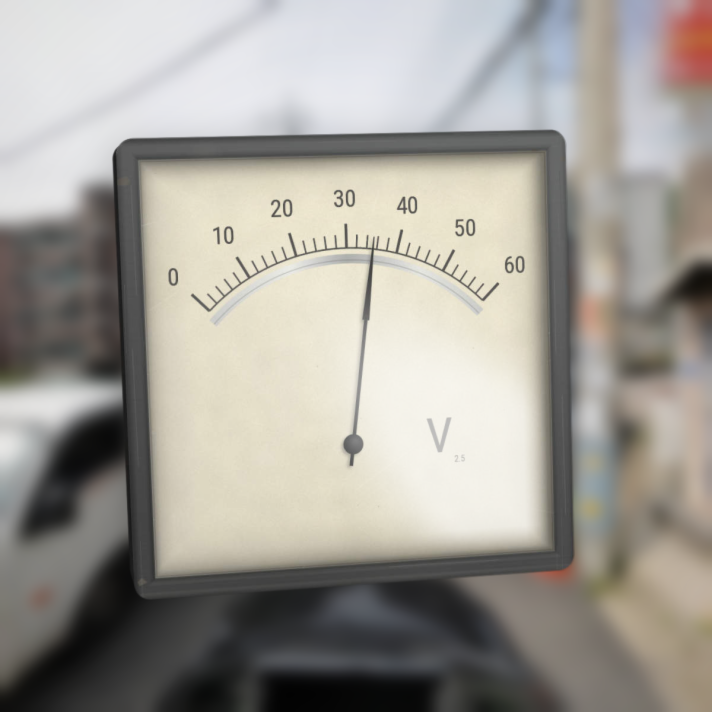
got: 35 V
